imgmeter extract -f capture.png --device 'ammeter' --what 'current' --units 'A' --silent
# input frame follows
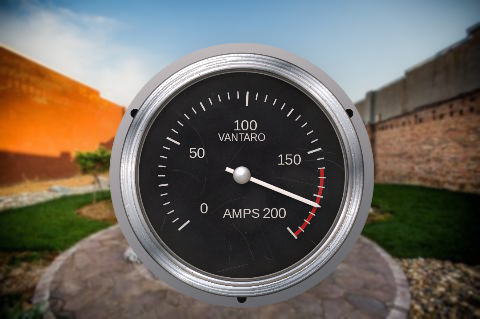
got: 180 A
